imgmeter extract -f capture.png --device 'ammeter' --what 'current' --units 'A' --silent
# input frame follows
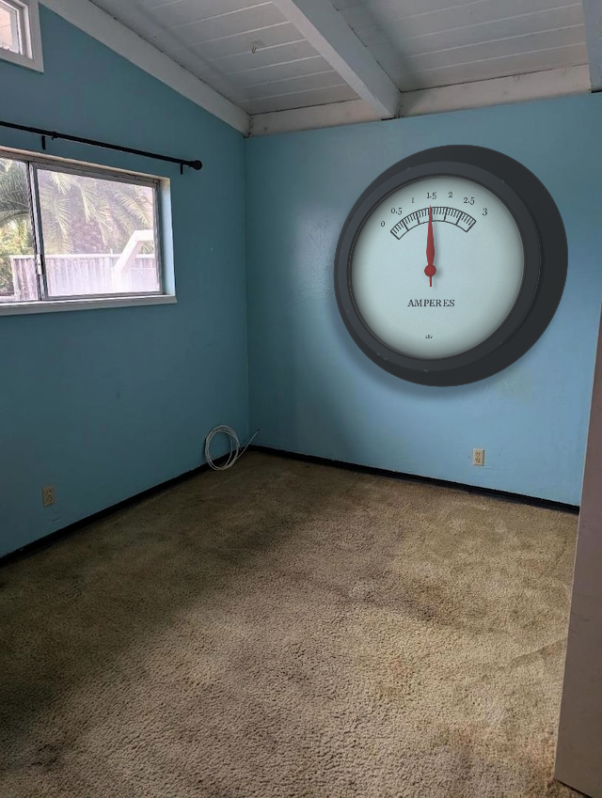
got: 1.5 A
